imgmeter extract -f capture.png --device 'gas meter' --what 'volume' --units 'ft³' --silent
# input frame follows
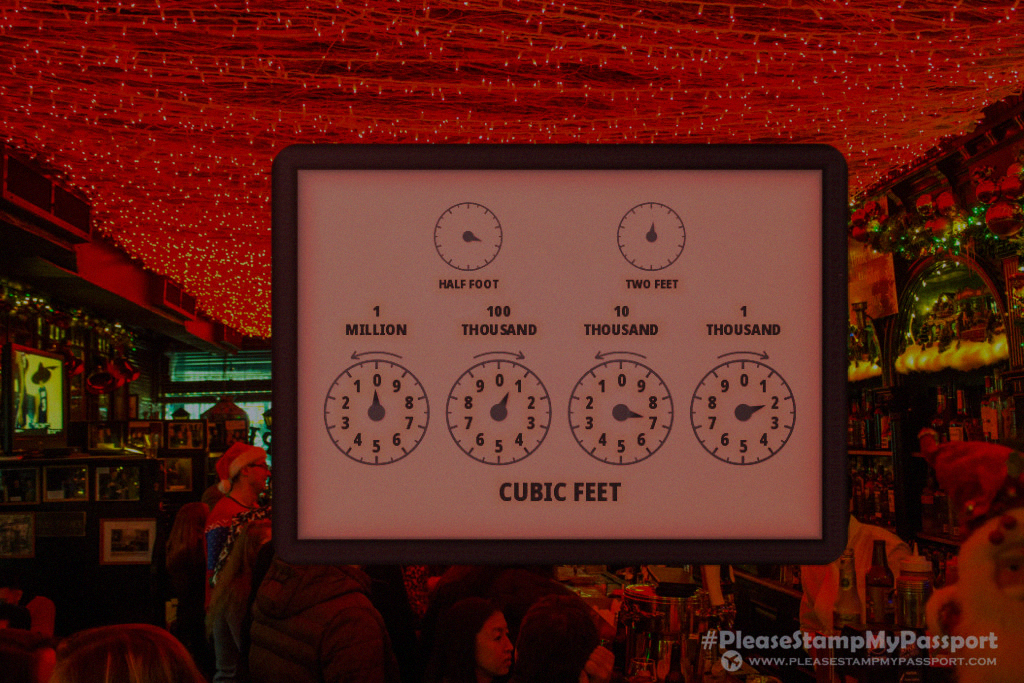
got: 7200 ft³
